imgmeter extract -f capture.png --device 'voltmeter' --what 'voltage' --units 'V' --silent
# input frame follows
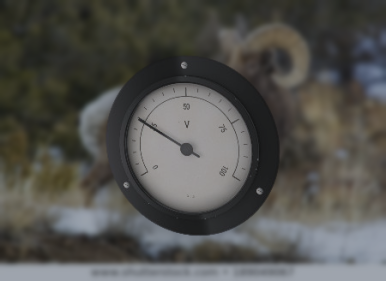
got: 25 V
